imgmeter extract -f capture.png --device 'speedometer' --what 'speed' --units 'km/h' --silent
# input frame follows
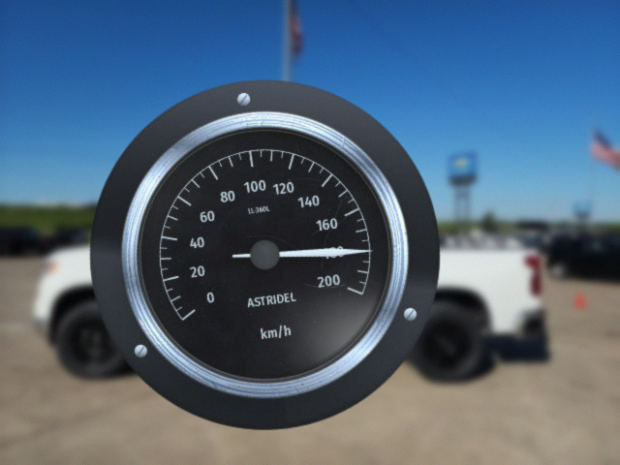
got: 180 km/h
